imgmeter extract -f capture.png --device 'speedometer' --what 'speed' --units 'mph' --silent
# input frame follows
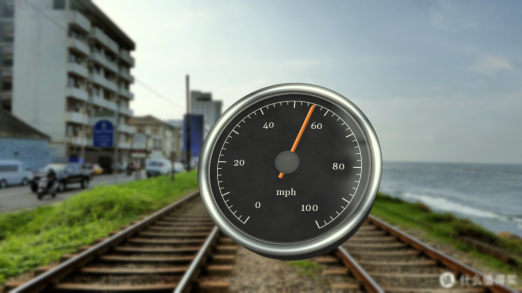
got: 56 mph
